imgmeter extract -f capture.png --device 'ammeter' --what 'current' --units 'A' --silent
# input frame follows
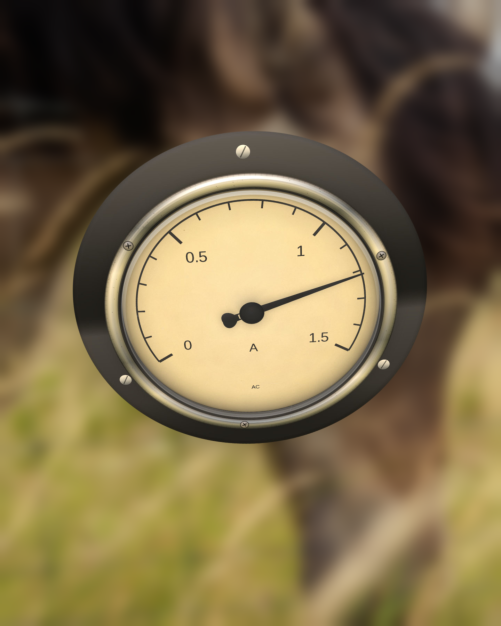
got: 1.2 A
